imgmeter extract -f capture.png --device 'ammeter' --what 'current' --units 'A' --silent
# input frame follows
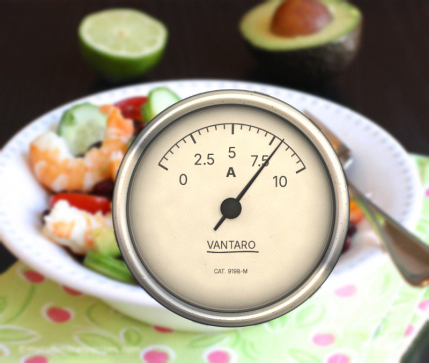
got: 8 A
